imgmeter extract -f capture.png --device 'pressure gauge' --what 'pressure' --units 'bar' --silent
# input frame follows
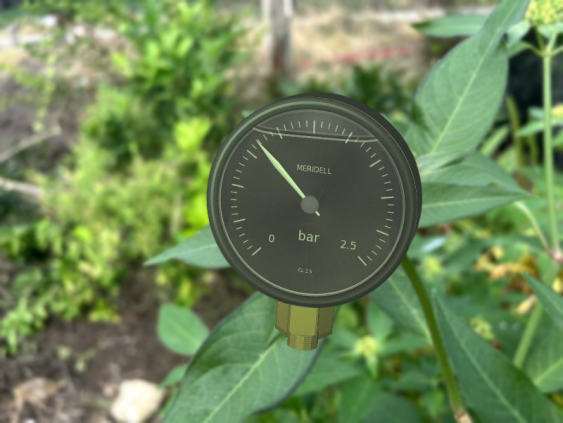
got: 0.85 bar
